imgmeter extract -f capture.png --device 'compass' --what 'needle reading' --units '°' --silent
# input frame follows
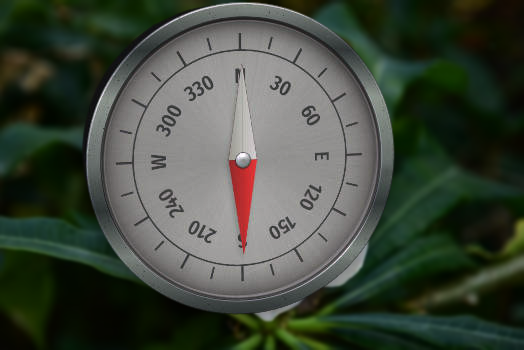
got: 180 °
